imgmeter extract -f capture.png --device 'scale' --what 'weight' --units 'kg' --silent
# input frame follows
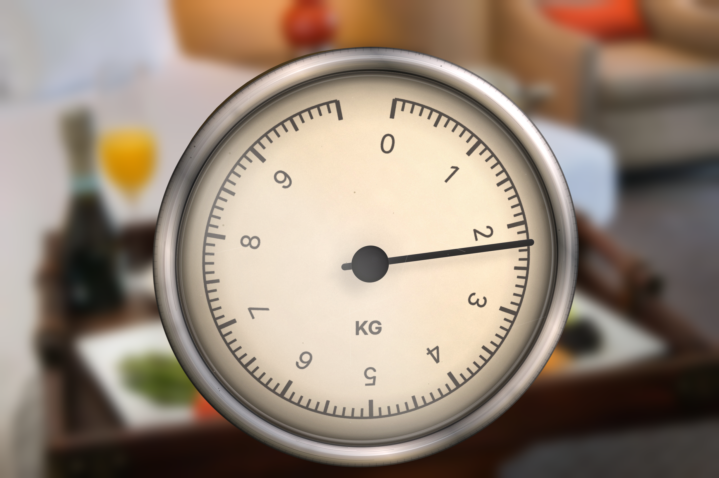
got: 2.2 kg
